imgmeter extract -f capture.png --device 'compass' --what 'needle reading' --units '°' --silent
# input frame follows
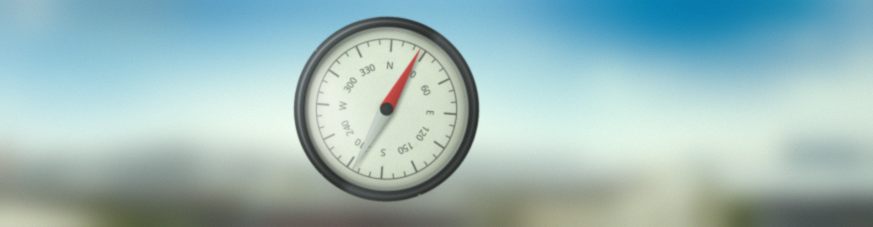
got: 25 °
